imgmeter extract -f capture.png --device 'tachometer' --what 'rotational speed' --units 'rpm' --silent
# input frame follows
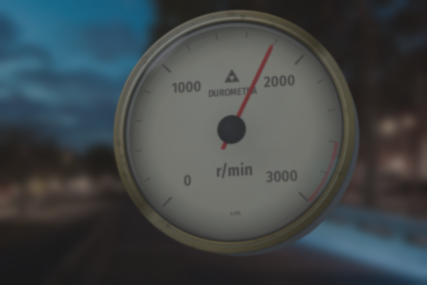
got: 1800 rpm
